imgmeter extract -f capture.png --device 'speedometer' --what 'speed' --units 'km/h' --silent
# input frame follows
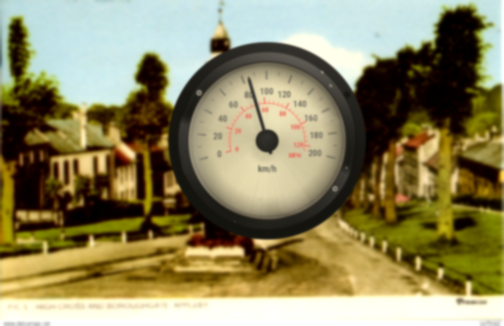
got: 85 km/h
